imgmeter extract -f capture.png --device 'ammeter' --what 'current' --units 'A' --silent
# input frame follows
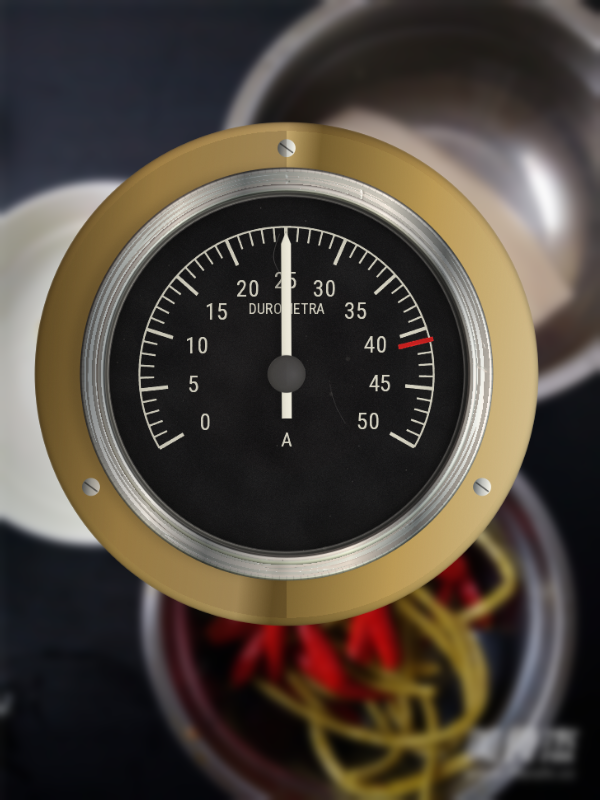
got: 25 A
